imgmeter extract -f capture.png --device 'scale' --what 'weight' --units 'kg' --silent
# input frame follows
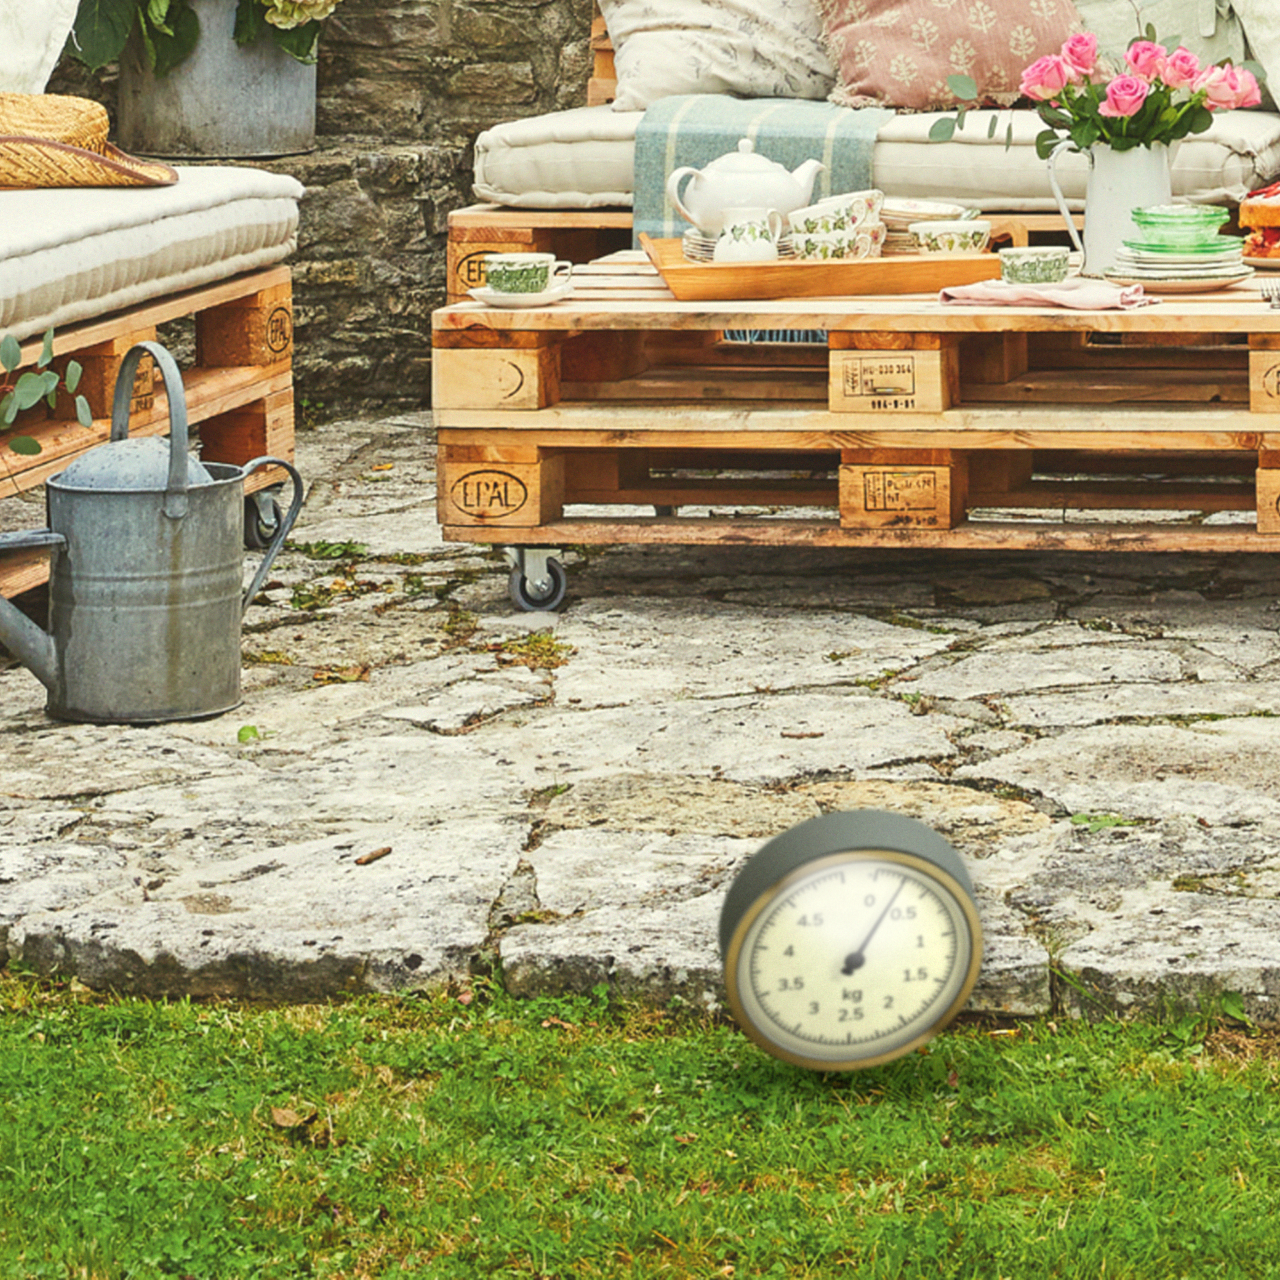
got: 0.25 kg
